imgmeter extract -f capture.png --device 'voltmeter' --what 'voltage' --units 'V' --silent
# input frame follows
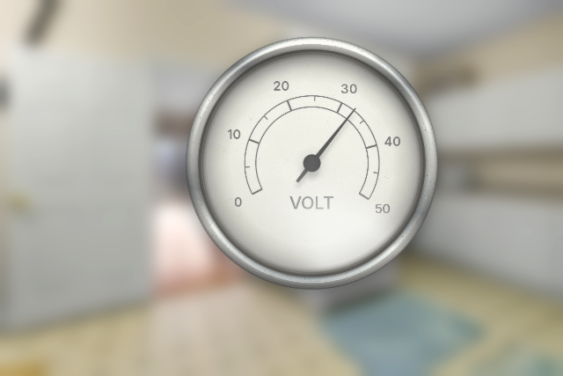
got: 32.5 V
